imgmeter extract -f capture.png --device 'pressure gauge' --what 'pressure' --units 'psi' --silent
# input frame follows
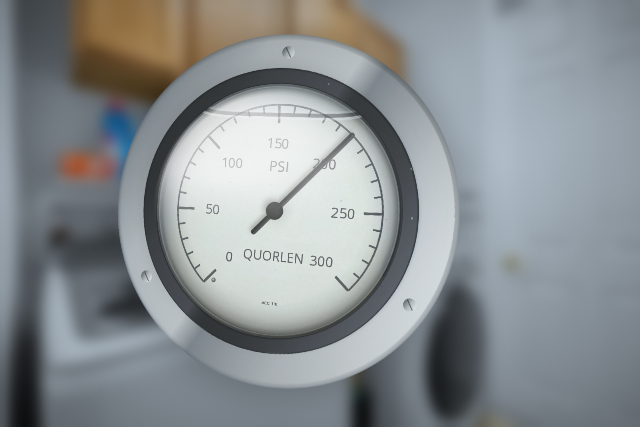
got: 200 psi
